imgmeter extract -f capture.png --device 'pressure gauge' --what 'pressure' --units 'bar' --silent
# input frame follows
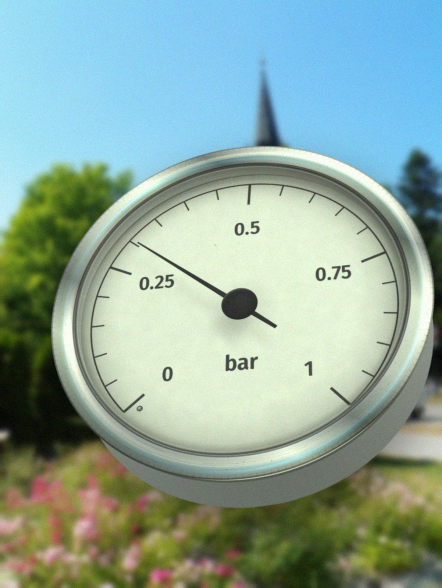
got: 0.3 bar
